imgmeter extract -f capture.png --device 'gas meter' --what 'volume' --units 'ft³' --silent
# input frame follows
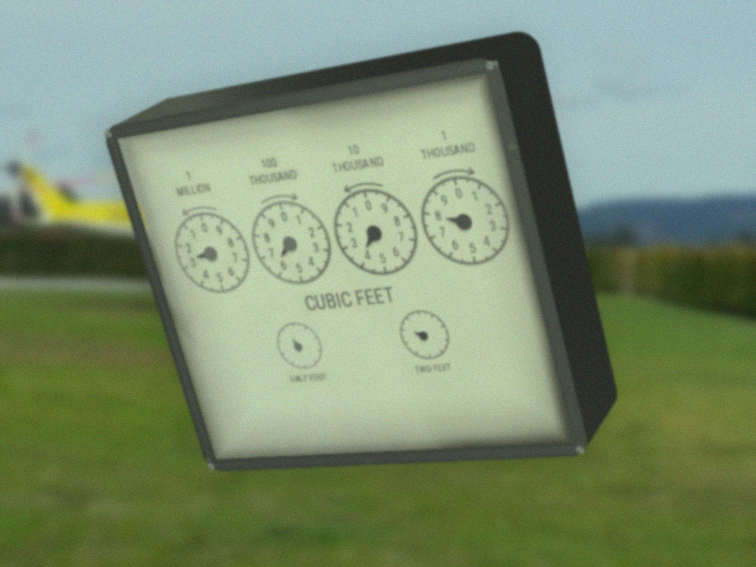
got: 263800 ft³
